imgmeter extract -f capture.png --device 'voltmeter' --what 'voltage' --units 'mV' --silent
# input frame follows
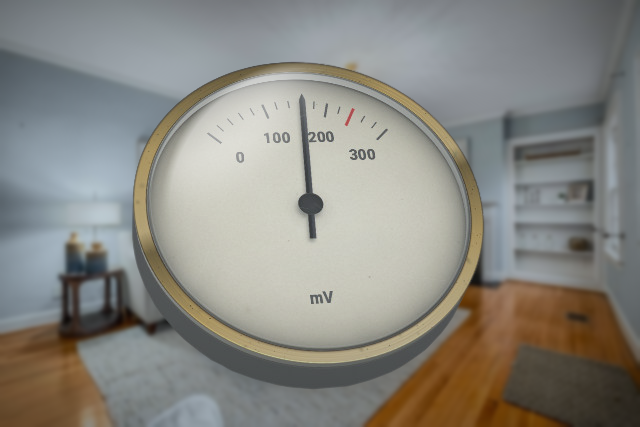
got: 160 mV
